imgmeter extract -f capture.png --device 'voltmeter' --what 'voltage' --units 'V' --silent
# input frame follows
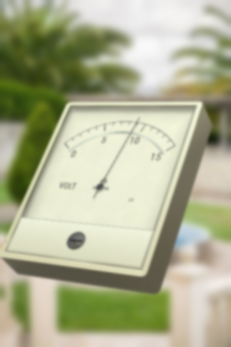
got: 9 V
